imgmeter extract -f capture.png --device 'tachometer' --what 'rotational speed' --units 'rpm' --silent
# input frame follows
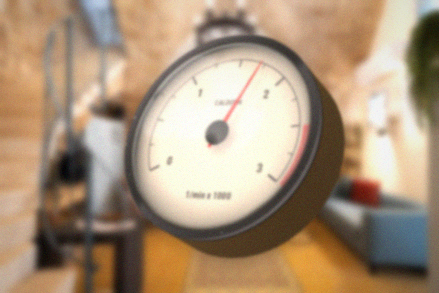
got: 1750 rpm
